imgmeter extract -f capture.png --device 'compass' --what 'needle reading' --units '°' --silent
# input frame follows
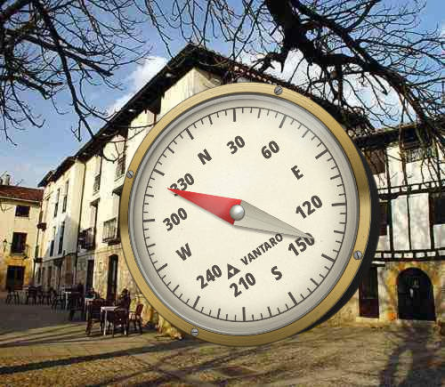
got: 322.5 °
